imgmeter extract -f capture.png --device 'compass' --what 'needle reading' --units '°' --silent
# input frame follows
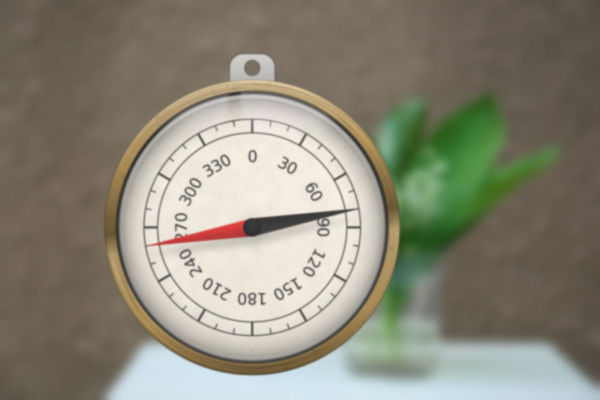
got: 260 °
